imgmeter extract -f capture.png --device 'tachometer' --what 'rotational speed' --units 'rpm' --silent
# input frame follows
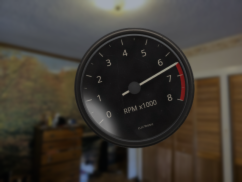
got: 6500 rpm
